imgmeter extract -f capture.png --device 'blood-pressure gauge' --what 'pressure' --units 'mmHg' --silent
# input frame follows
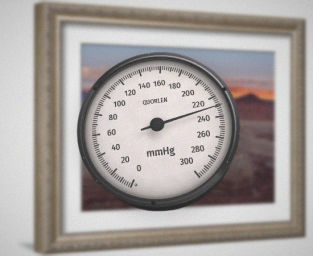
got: 230 mmHg
